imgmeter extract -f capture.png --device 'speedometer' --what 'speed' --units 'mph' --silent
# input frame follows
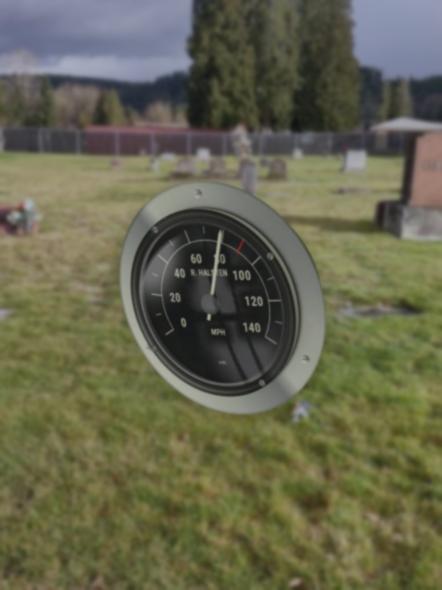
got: 80 mph
